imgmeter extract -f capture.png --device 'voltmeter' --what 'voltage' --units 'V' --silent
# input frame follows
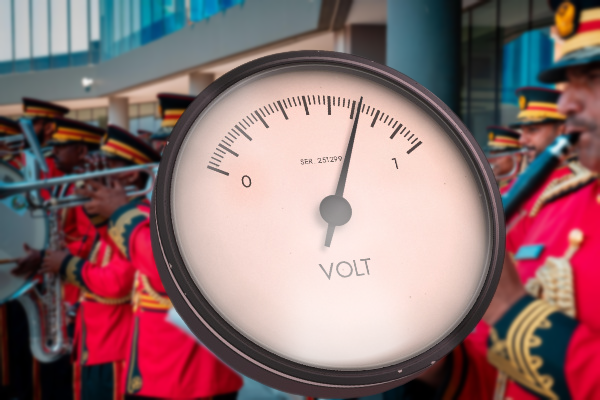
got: 0.72 V
